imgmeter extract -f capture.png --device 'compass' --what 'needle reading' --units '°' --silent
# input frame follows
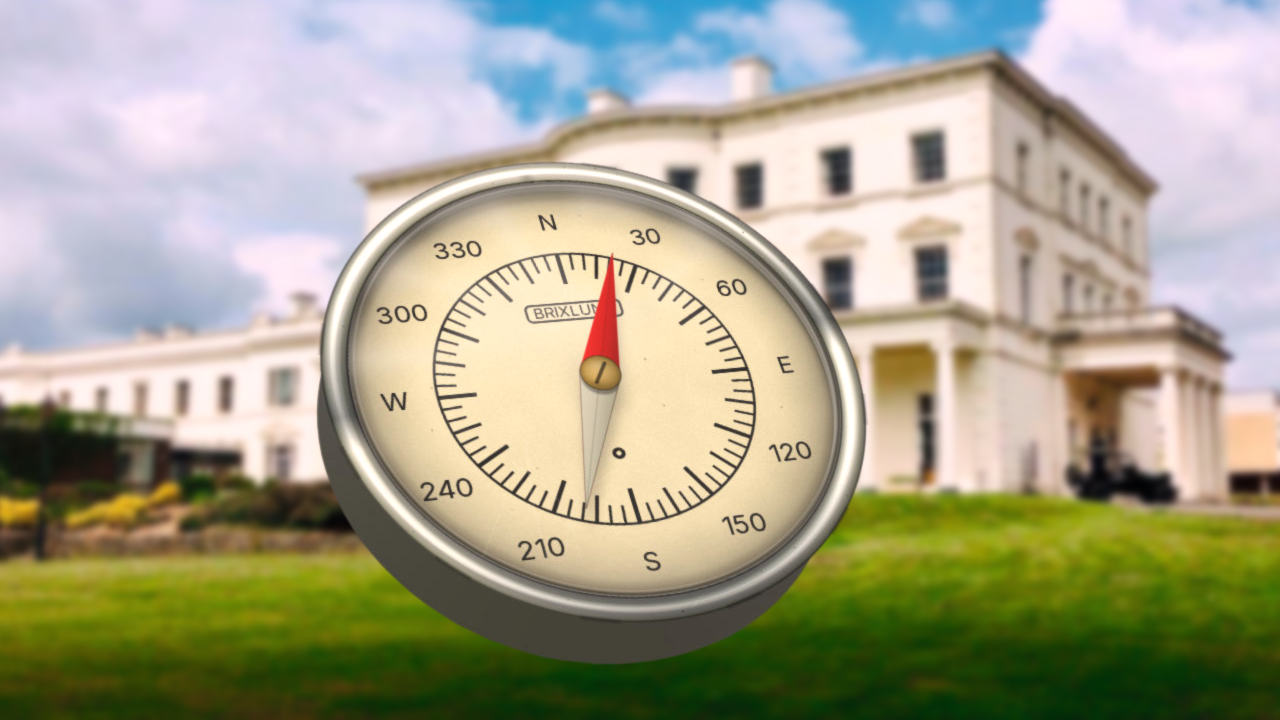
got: 20 °
